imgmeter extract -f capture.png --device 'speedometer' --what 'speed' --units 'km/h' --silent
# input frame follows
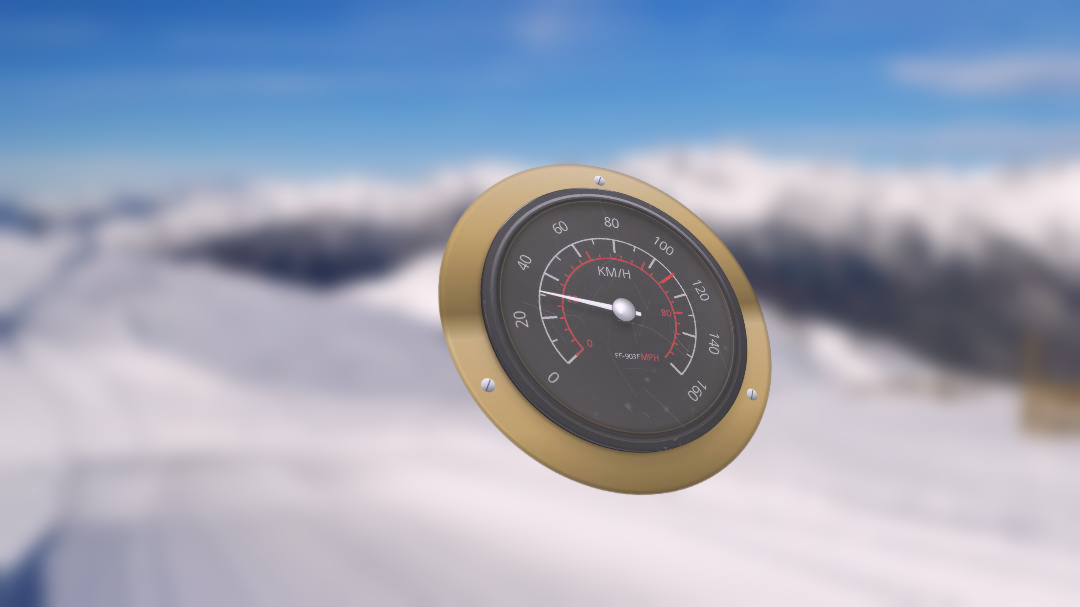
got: 30 km/h
